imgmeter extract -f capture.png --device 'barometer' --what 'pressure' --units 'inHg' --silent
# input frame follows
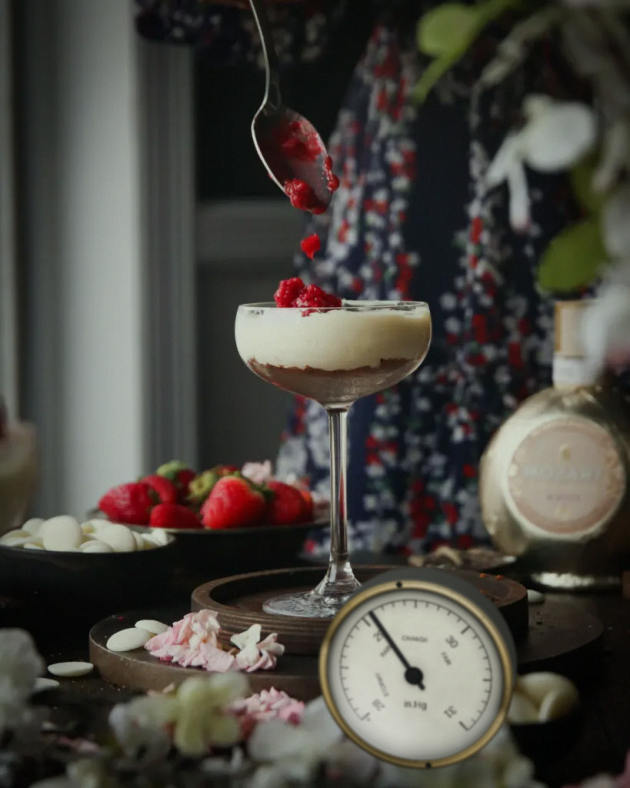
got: 29.1 inHg
